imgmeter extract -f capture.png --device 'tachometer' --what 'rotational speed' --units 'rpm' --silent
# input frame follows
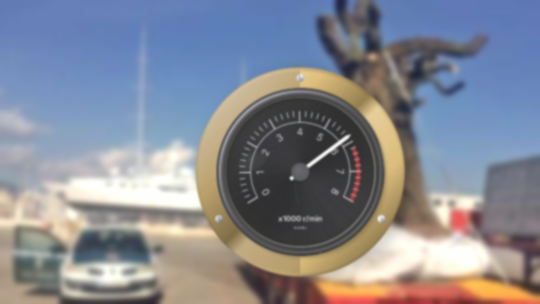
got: 5800 rpm
